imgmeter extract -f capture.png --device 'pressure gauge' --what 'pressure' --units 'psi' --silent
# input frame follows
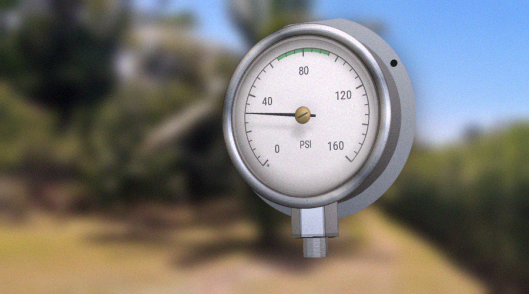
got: 30 psi
